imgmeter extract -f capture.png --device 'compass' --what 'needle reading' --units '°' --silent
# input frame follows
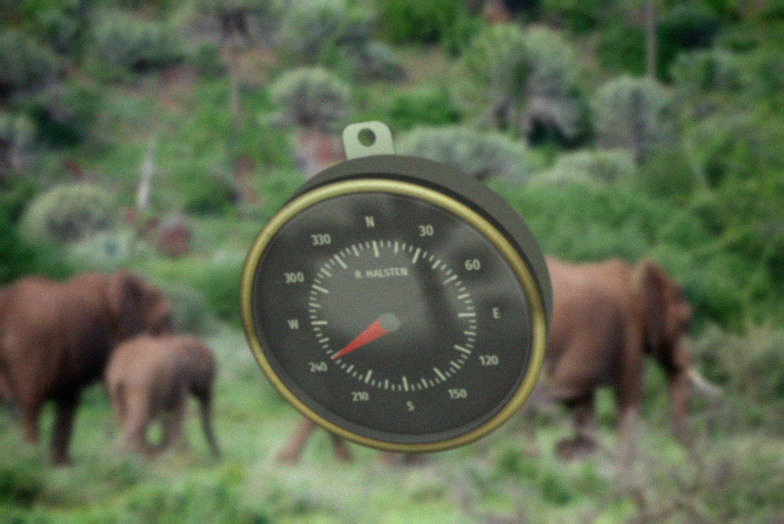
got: 240 °
